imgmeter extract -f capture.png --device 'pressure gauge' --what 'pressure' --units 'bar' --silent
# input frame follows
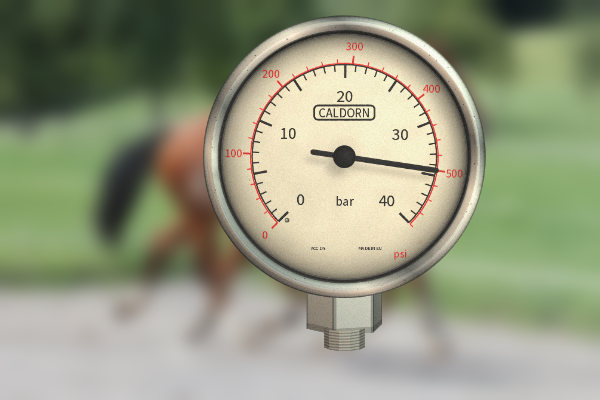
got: 34.5 bar
